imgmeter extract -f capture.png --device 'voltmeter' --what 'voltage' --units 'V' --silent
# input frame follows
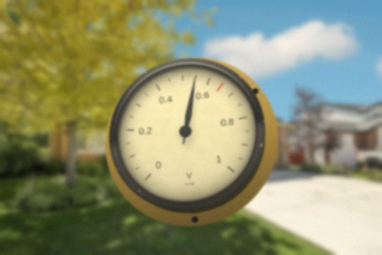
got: 0.55 V
